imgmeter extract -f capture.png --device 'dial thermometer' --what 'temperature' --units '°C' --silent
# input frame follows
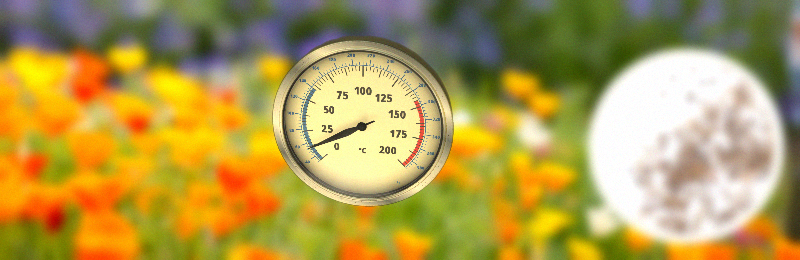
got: 12.5 °C
